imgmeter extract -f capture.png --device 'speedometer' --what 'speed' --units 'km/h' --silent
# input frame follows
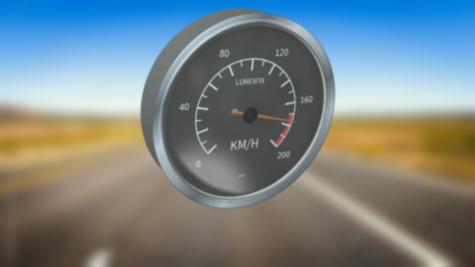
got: 175 km/h
